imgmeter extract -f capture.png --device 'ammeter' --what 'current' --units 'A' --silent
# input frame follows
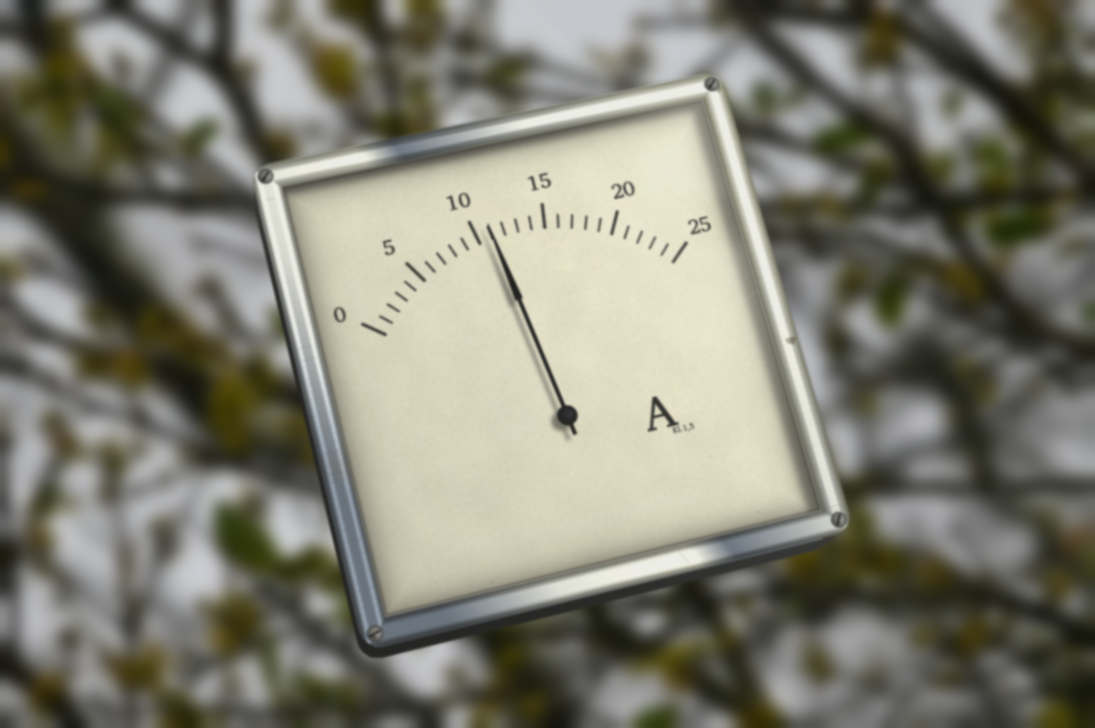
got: 11 A
